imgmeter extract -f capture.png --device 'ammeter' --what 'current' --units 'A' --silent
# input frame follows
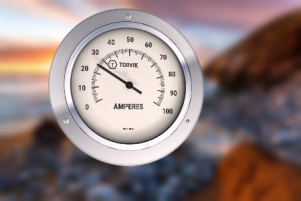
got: 25 A
